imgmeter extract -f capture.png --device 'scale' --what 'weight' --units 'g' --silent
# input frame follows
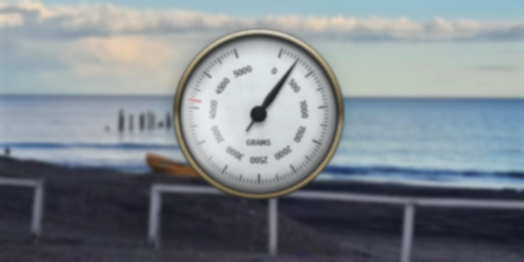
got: 250 g
